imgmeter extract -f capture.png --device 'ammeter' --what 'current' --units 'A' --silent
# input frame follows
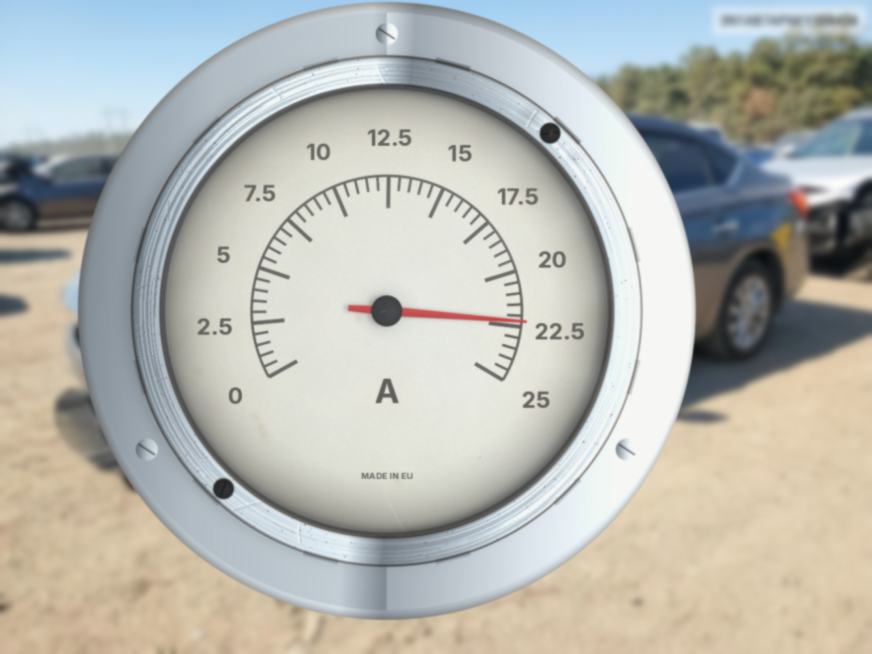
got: 22.25 A
